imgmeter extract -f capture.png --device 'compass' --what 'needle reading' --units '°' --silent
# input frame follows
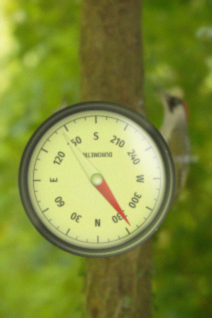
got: 325 °
